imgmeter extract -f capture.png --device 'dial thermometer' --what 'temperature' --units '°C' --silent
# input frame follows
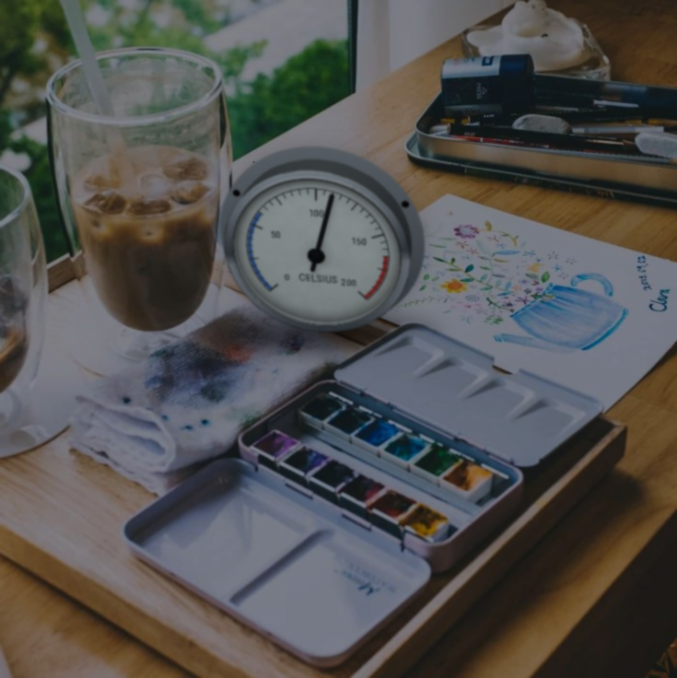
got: 110 °C
